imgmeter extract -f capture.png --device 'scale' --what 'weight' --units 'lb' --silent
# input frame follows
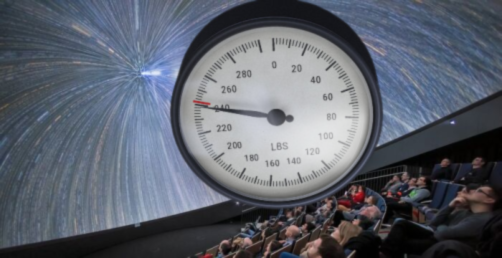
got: 240 lb
